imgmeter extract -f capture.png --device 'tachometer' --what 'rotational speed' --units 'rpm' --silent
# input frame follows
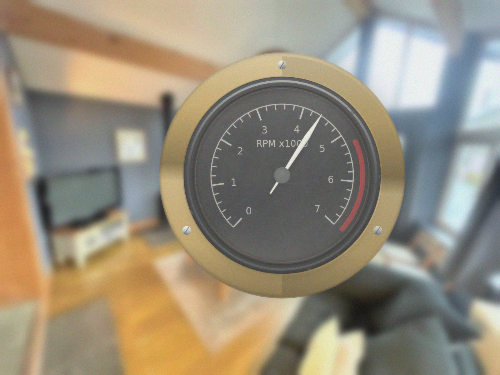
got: 4400 rpm
